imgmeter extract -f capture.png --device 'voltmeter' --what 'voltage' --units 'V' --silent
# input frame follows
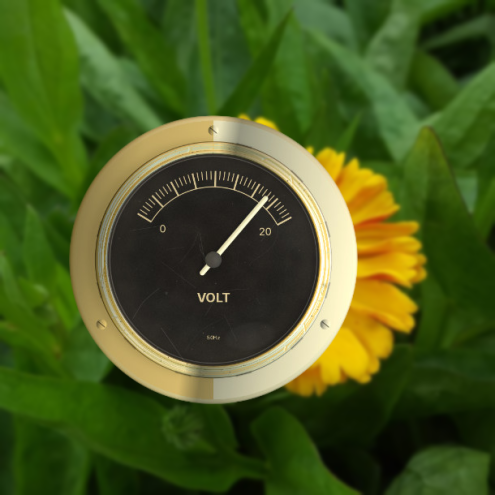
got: 16.5 V
